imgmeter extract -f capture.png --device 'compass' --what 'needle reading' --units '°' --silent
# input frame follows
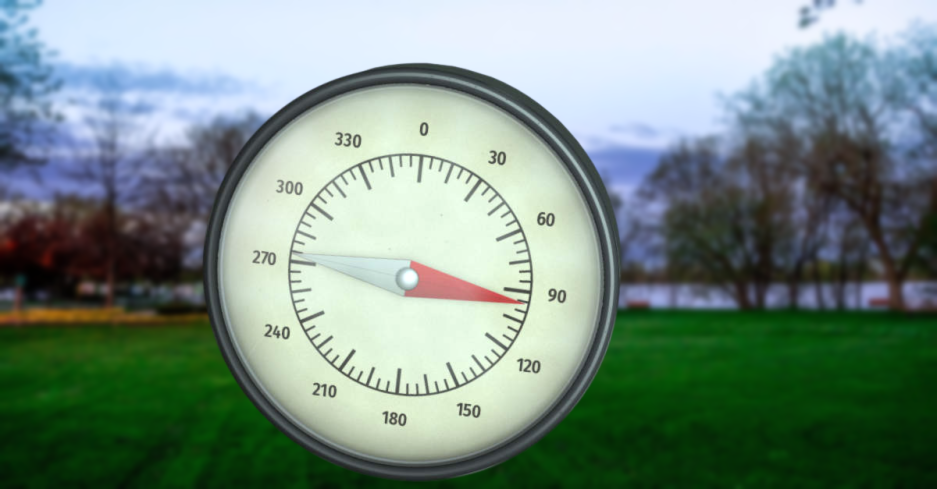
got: 95 °
